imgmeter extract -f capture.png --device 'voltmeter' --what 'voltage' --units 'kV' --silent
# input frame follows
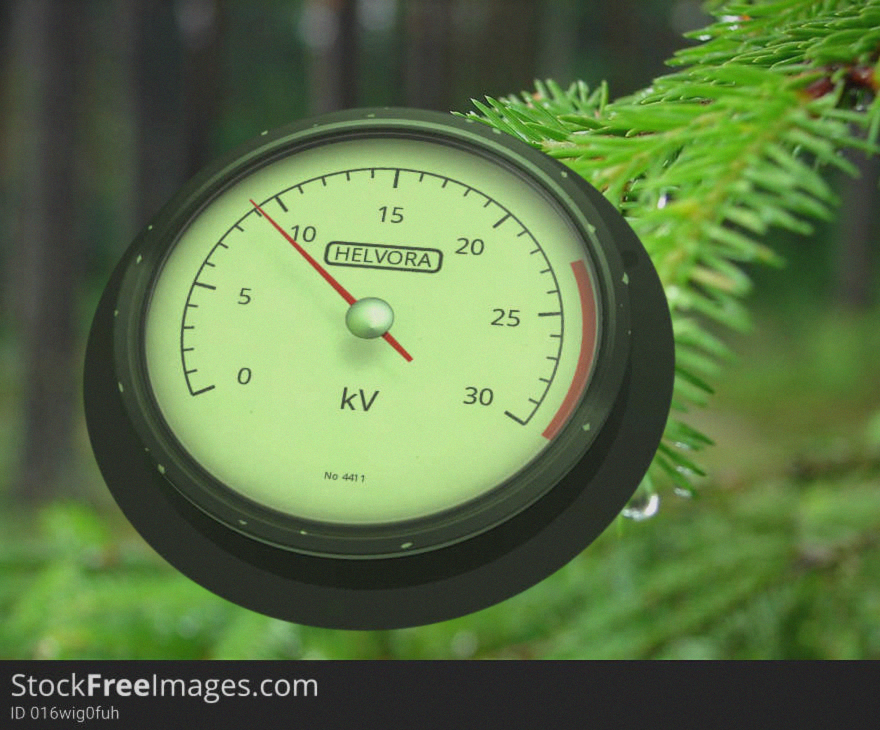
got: 9 kV
